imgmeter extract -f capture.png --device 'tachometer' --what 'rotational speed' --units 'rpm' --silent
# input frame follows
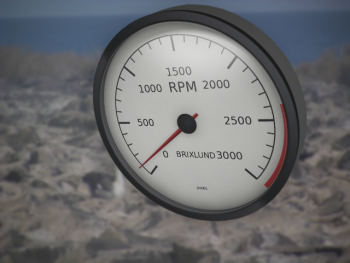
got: 100 rpm
